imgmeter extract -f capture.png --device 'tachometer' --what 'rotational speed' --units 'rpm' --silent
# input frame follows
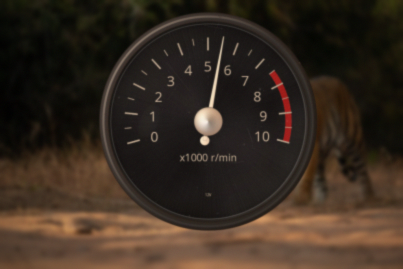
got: 5500 rpm
